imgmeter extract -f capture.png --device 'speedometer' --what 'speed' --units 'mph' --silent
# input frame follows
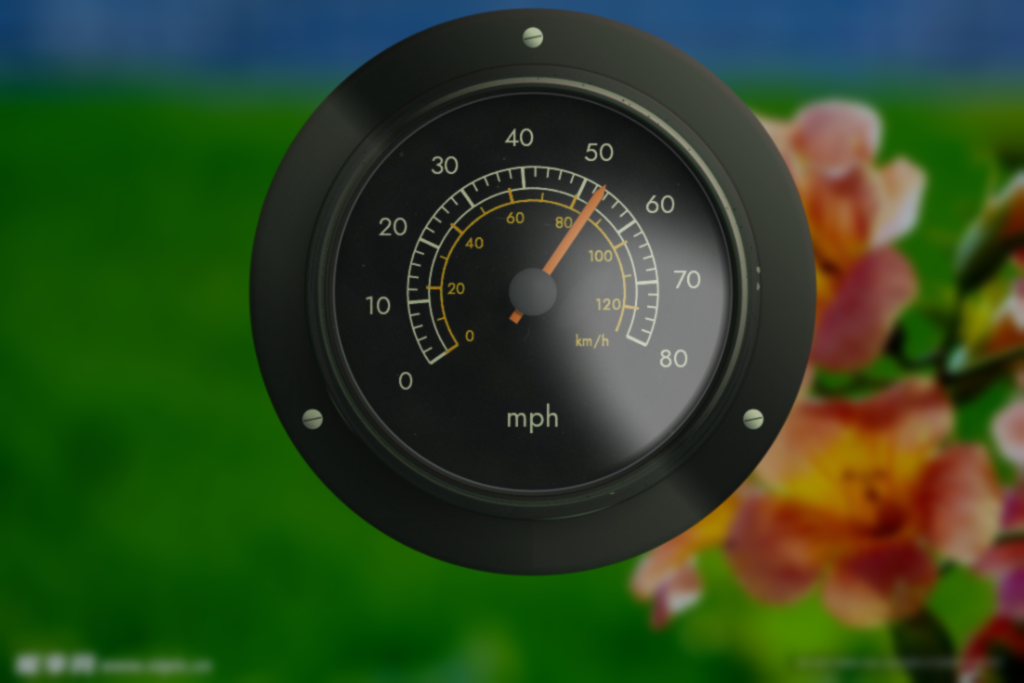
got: 53 mph
